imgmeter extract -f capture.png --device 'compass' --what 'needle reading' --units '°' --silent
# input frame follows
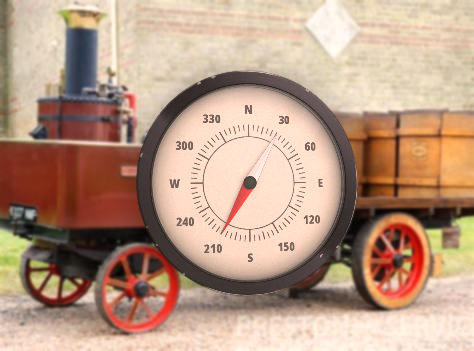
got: 210 °
